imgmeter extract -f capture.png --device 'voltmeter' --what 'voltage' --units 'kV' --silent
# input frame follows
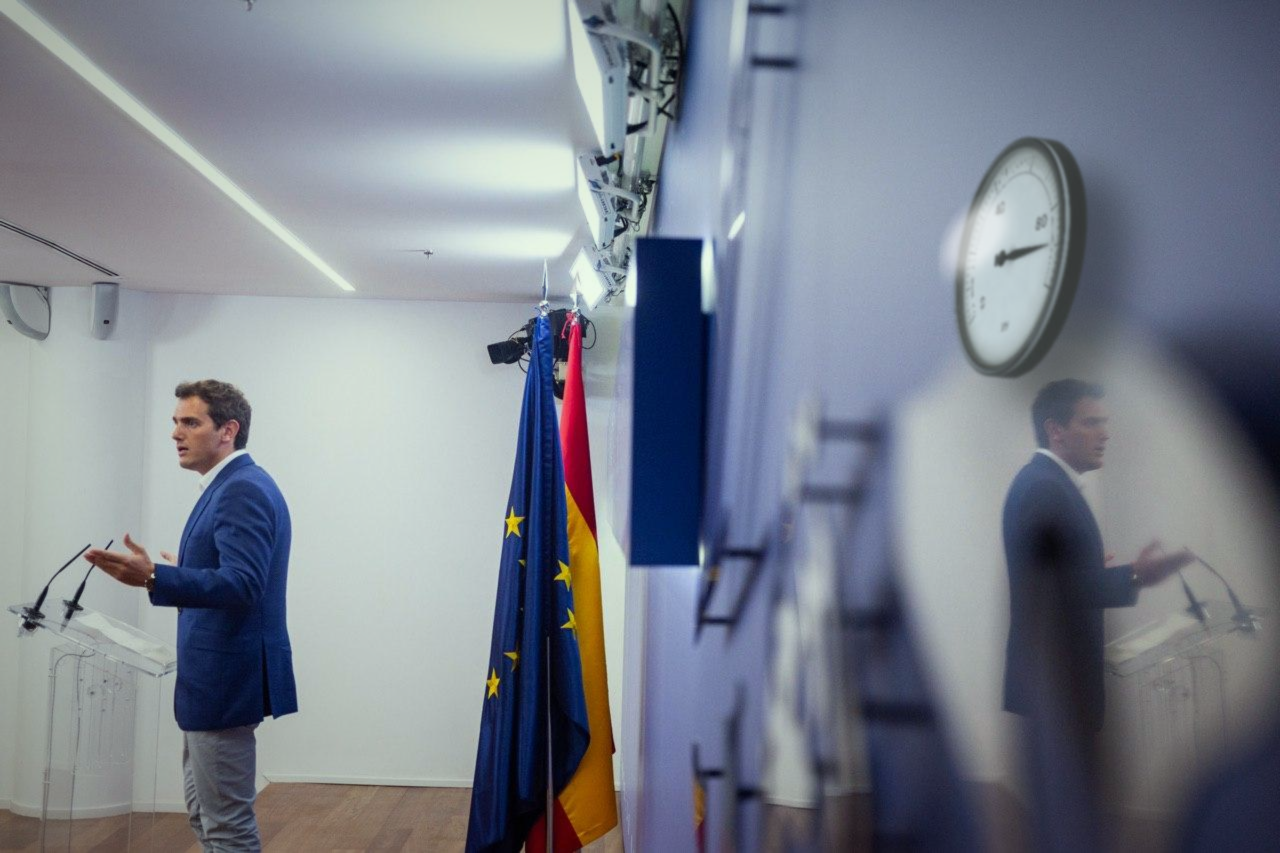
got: 90 kV
